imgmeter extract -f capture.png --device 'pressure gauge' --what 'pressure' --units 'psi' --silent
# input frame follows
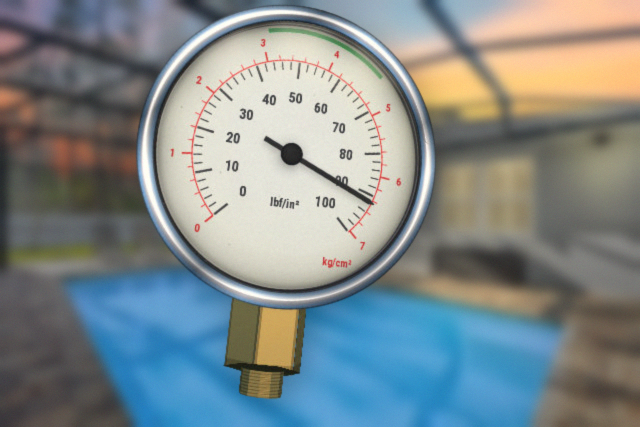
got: 92 psi
